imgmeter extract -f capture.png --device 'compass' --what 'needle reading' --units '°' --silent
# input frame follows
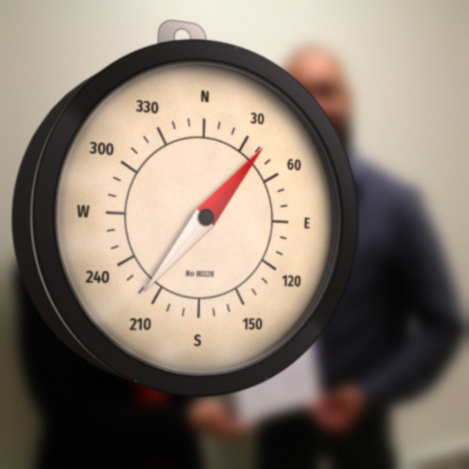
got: 40 °
